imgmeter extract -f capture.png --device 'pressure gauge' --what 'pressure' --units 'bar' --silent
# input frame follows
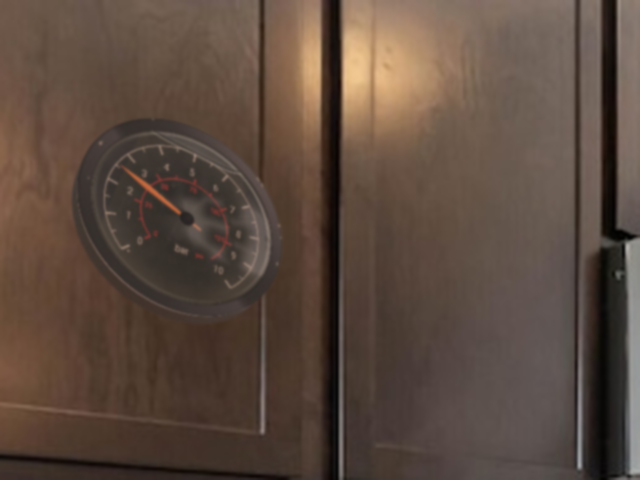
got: 2.5 bar
